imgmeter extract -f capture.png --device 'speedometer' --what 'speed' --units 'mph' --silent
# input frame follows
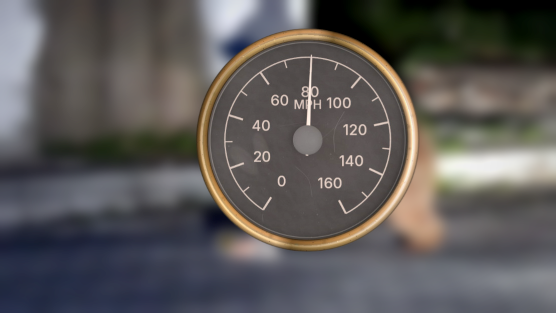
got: 80 mph
